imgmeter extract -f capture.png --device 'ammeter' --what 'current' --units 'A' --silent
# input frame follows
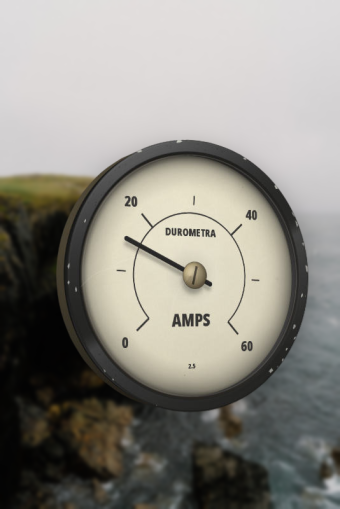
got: 15 A
